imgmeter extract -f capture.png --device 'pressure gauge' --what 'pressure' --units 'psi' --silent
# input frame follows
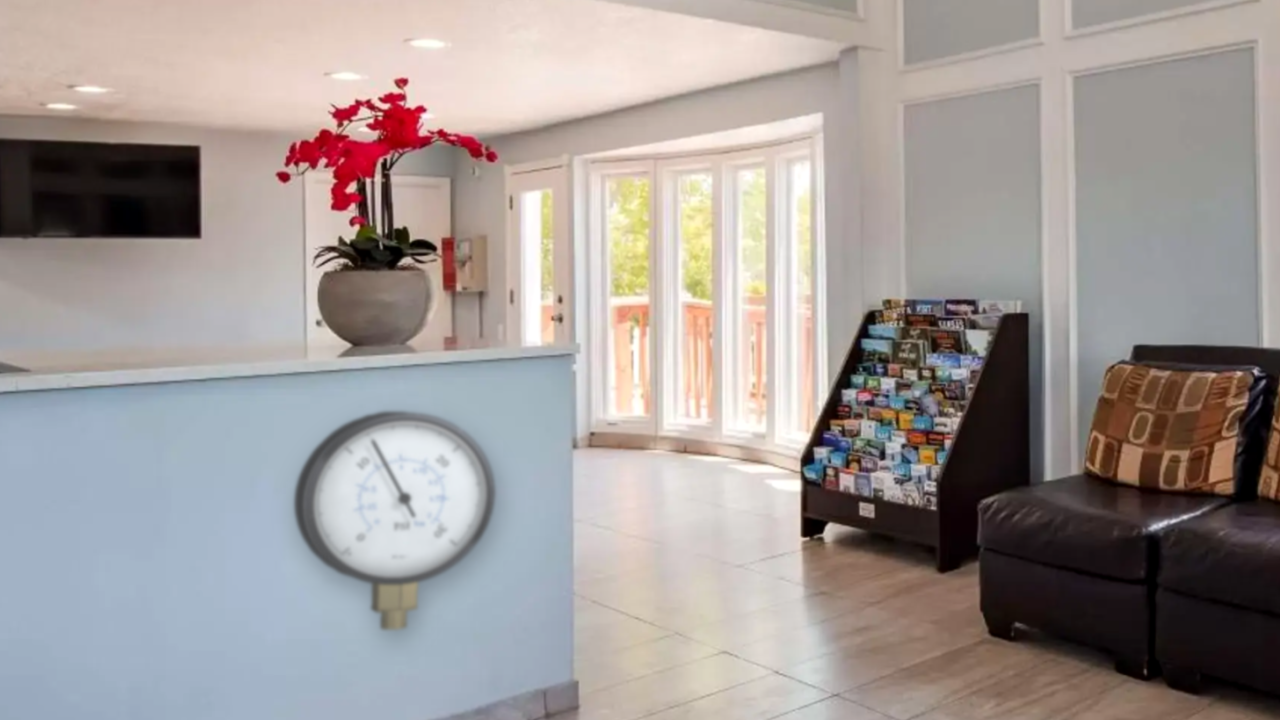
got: 12 psi
